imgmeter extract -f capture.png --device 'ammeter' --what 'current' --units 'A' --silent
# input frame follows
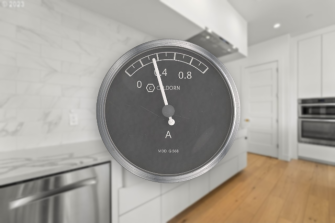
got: 0.35 A
